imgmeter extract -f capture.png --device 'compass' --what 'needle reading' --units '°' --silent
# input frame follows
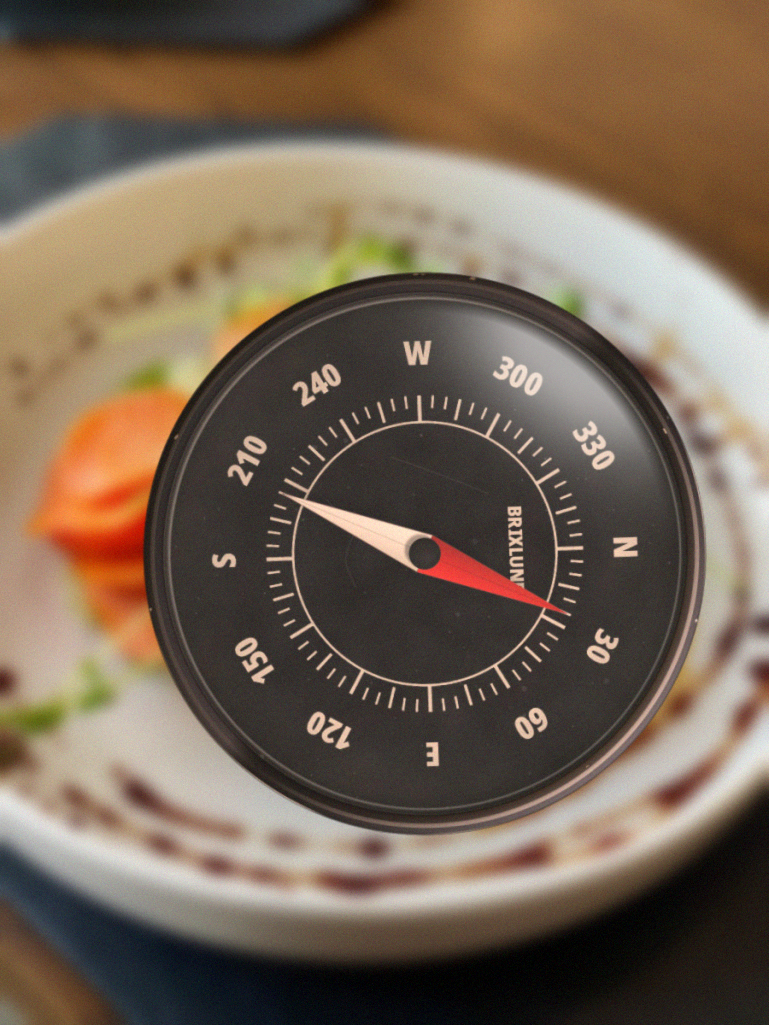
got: 25 °
